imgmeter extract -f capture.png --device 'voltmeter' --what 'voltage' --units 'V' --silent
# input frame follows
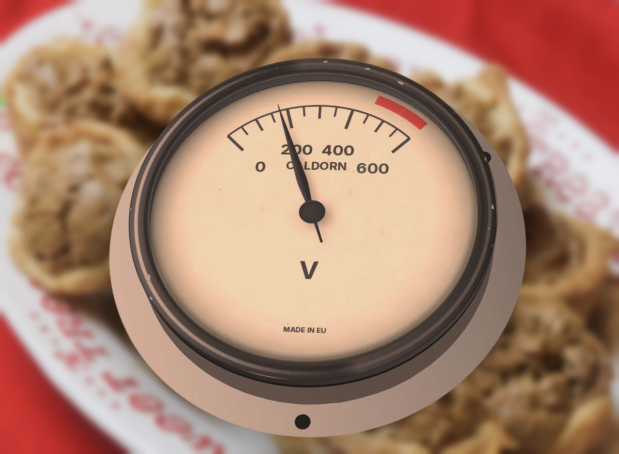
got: 175 V
